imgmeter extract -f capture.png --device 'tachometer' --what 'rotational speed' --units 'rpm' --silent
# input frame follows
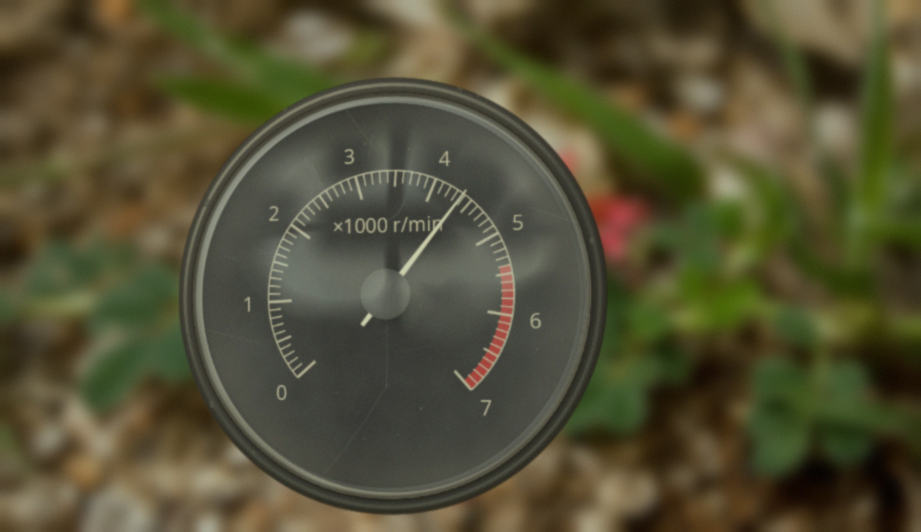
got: 4400 rpm
